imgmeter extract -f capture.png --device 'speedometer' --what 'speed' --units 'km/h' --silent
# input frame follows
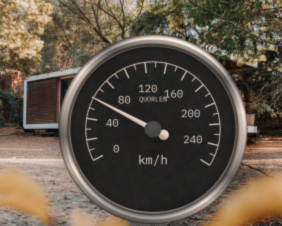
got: 60 km/h
